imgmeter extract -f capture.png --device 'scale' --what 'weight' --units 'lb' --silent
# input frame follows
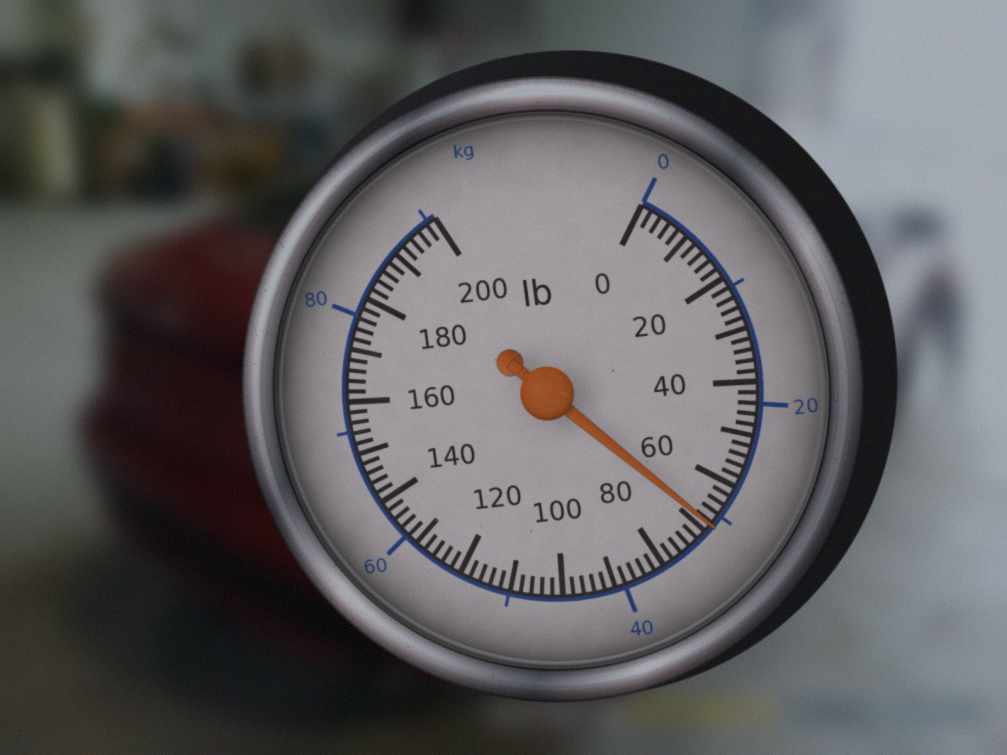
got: 68 lb
